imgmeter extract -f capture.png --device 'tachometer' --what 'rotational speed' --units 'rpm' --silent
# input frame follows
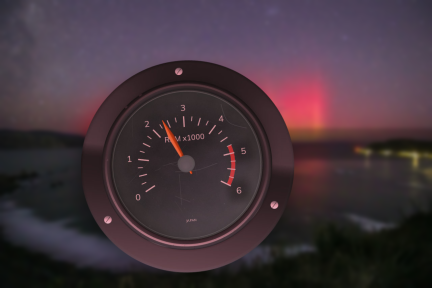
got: 2375 rpm
